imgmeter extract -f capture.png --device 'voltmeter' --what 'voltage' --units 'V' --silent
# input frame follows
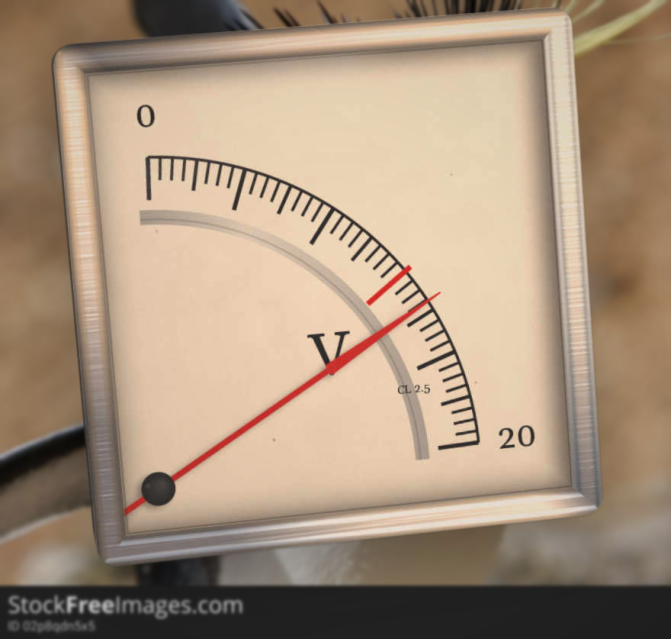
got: 13.5 V
